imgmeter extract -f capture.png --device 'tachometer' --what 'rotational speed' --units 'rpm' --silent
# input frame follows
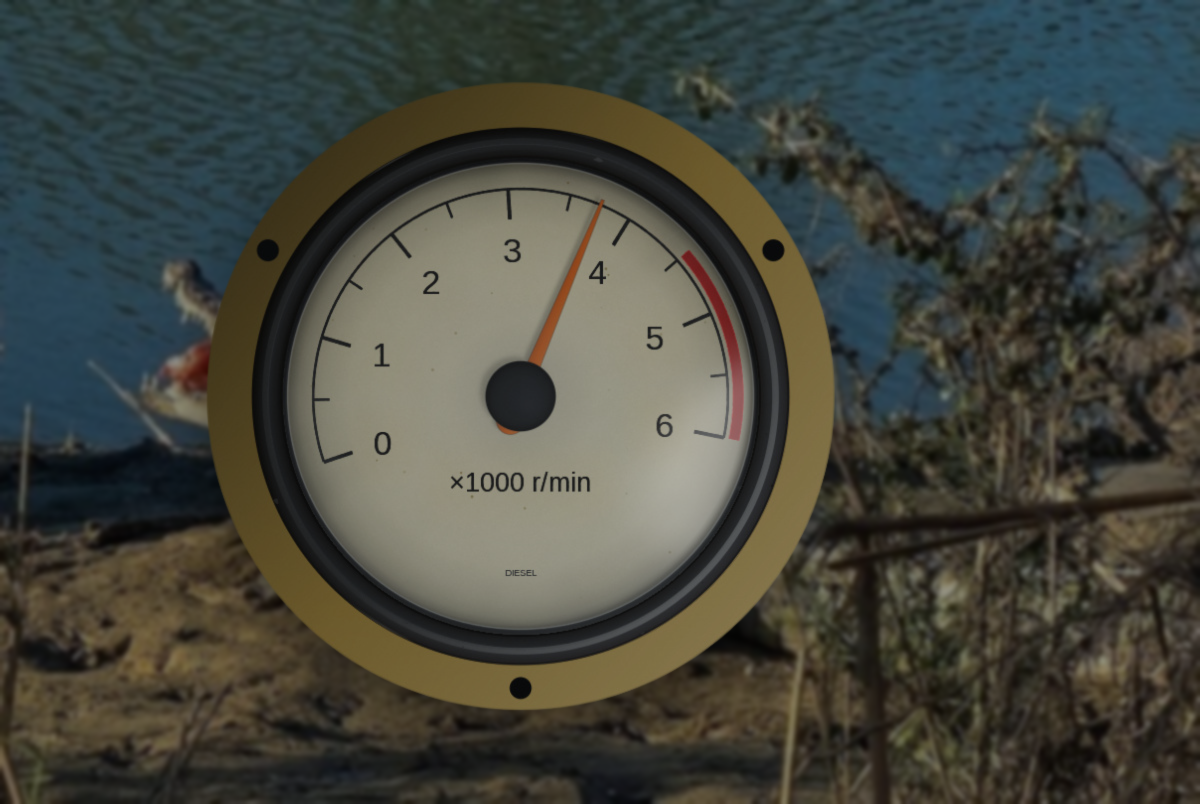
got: 3750 rpm
